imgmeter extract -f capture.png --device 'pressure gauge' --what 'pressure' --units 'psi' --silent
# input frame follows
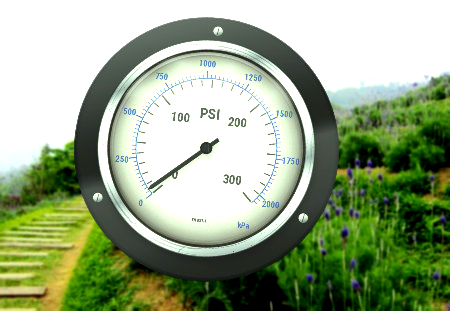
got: 5 psi
